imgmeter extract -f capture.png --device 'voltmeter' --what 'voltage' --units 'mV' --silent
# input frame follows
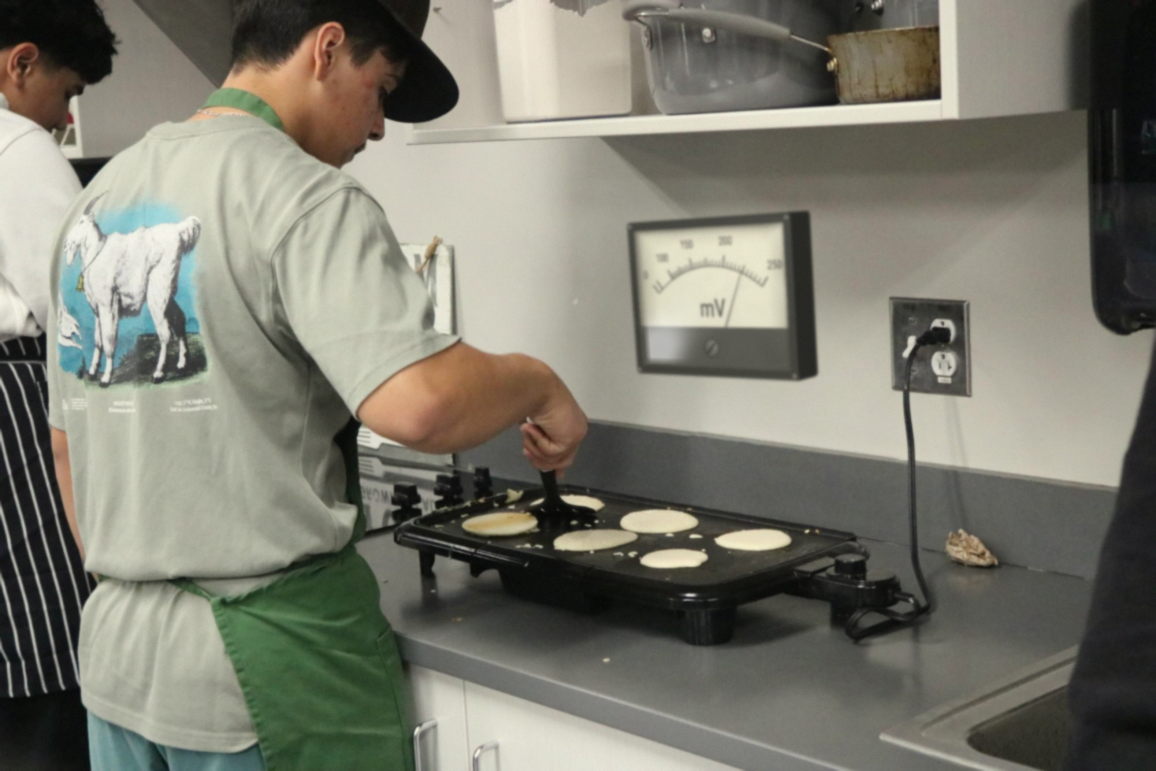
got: 225 mV
